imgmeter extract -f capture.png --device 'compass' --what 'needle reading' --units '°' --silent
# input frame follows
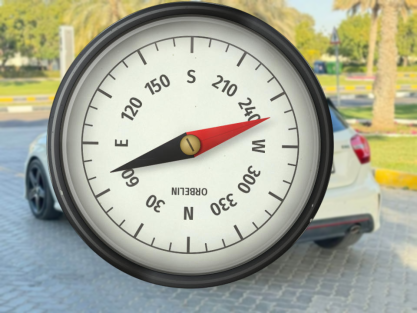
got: 250 °
